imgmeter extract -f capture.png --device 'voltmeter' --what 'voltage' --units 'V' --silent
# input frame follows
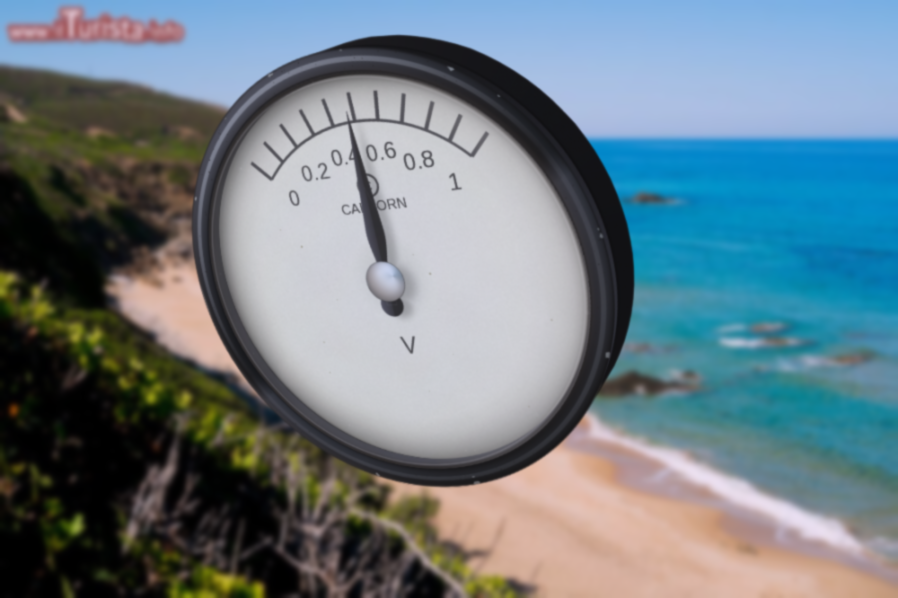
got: 0.5 V
